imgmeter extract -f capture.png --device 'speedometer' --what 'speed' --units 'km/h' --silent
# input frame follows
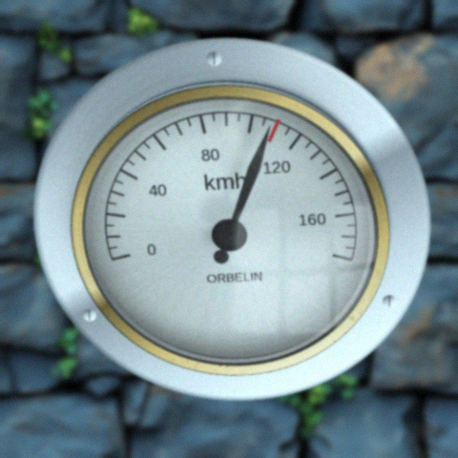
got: 107.5 km/h
